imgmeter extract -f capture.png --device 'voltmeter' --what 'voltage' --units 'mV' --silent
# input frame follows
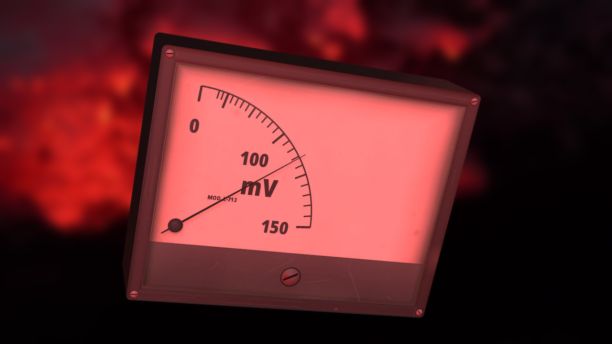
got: 115 mV
